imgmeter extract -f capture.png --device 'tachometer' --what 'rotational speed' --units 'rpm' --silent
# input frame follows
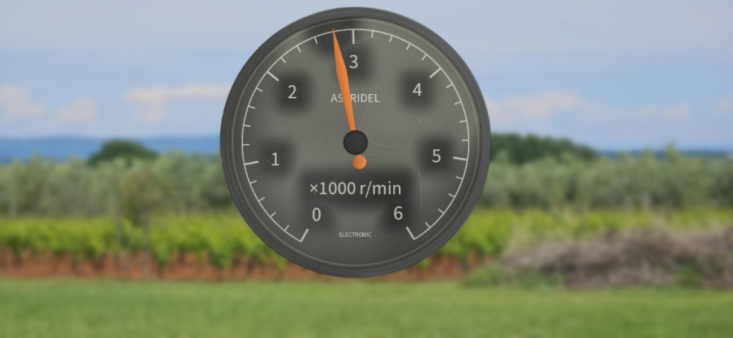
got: 2800 rpm
